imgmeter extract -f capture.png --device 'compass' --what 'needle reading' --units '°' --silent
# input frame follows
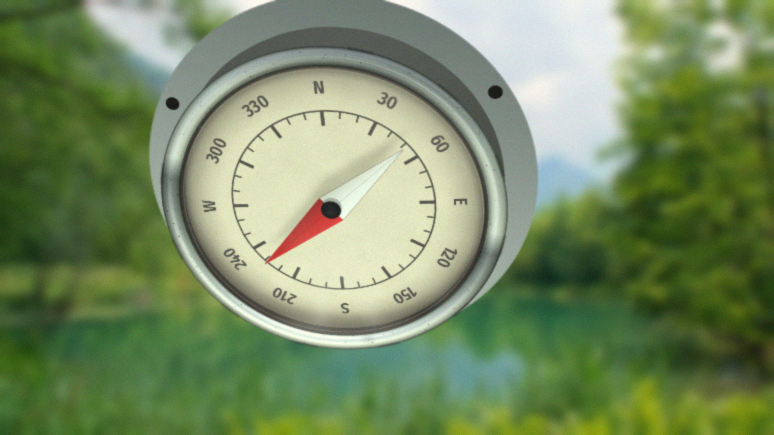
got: 230 °
